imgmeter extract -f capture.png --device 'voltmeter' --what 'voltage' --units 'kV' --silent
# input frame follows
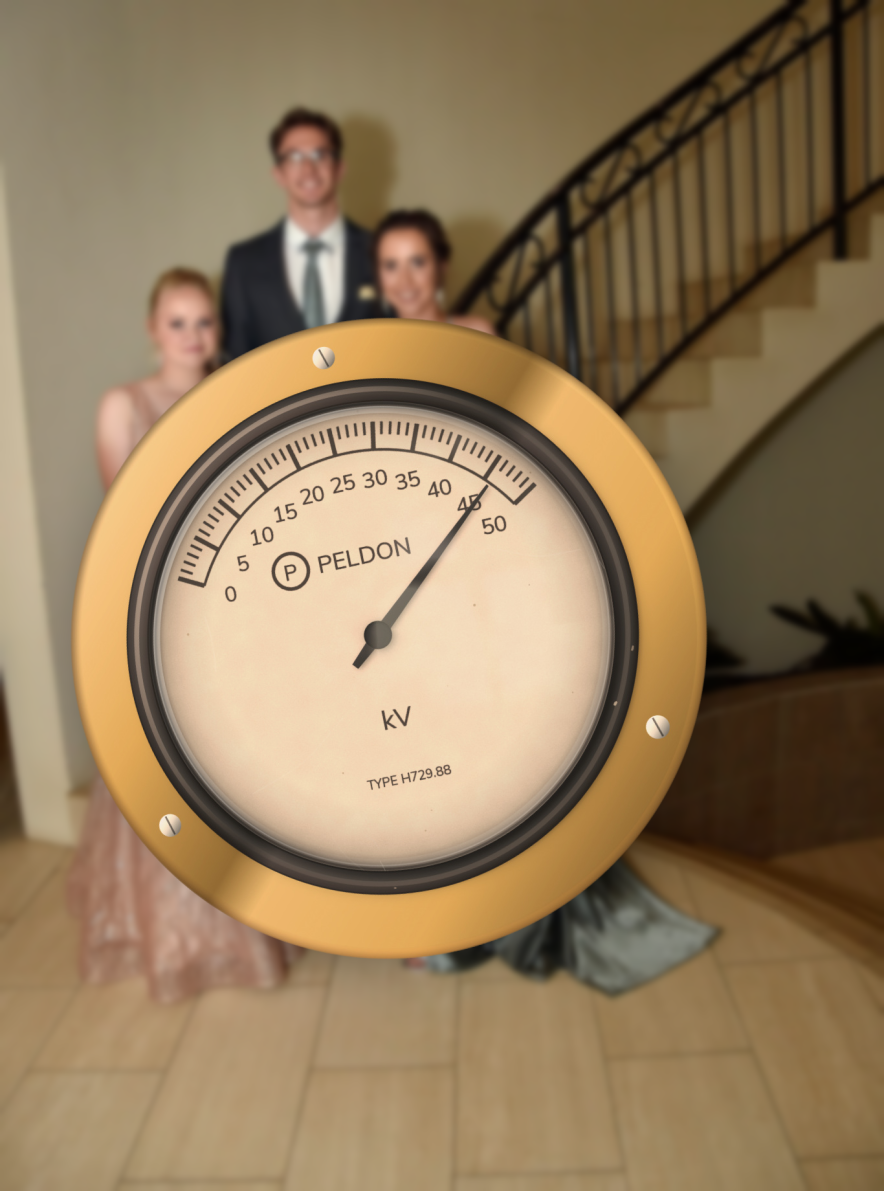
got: 46 kV
